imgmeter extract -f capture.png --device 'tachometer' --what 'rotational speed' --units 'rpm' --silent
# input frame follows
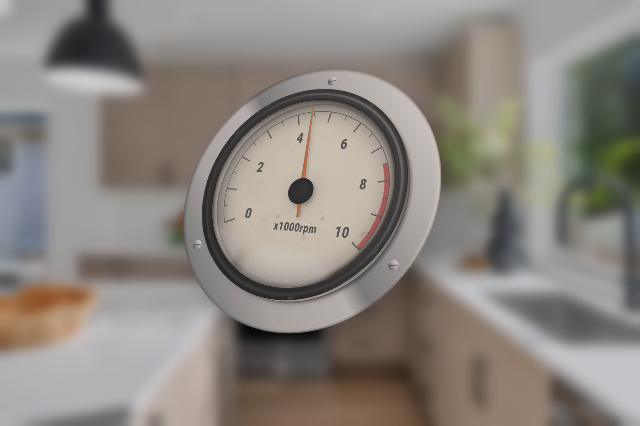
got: 4500 rpm
